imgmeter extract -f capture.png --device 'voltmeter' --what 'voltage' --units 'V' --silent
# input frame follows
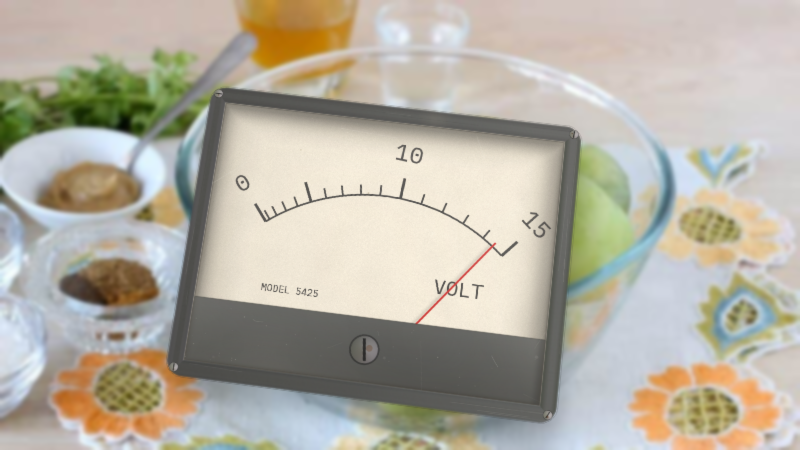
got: 14.5 V
